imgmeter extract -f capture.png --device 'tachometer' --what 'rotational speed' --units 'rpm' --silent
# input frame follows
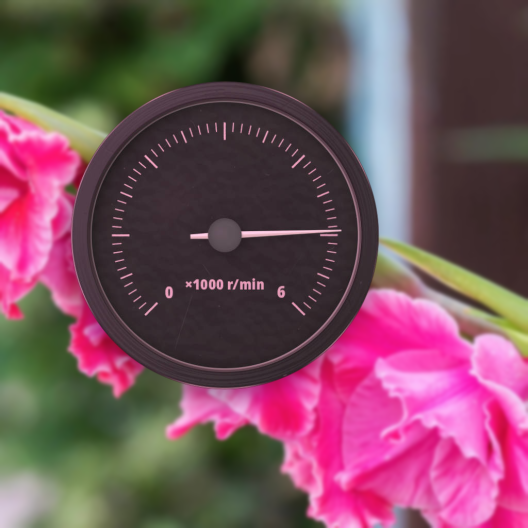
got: 4950 rpm
